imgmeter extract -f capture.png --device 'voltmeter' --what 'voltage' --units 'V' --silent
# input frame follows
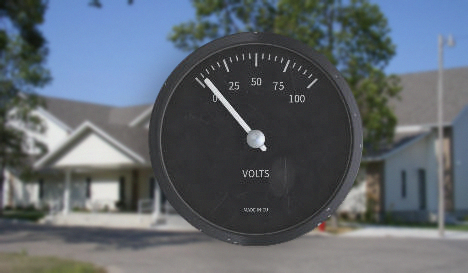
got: 5 V
